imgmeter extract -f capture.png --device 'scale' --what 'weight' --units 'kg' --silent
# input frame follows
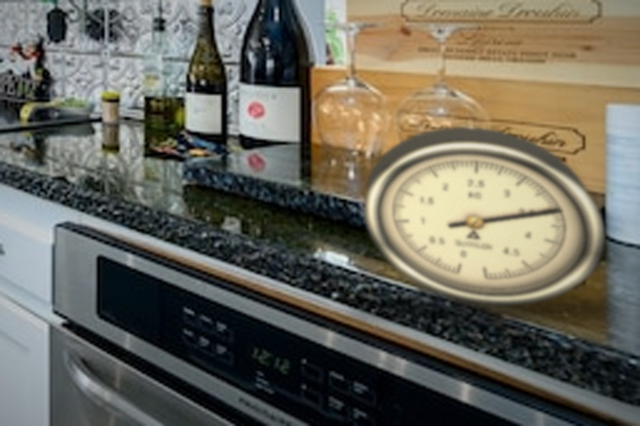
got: 3.5 kg
